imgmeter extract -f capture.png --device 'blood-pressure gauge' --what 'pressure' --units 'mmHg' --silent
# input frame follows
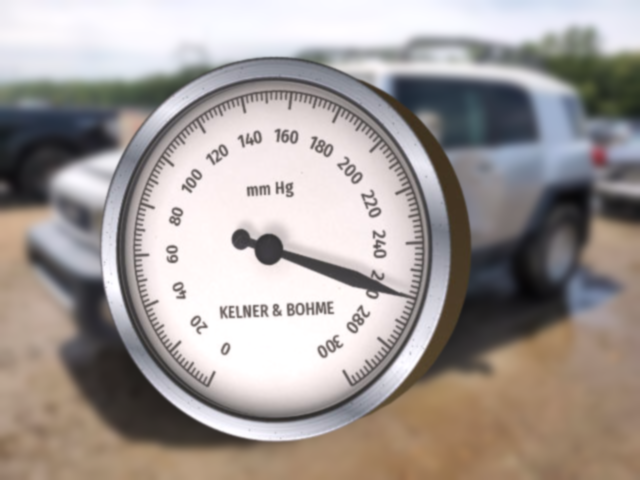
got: 260 mmHg
